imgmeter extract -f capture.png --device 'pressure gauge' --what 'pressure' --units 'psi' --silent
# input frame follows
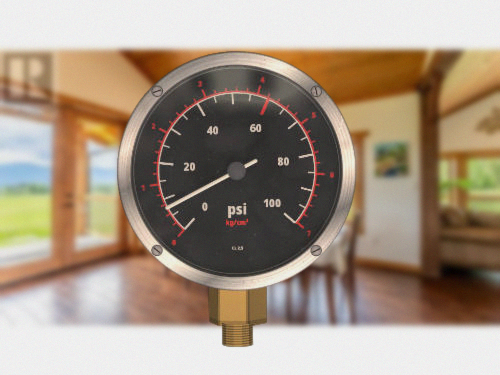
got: 7.5 psi
